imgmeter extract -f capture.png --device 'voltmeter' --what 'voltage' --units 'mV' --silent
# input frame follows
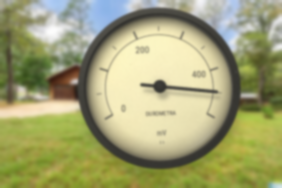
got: 450 mV
